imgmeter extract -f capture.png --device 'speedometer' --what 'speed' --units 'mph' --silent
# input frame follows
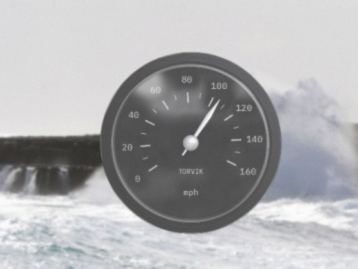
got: 105 mph
